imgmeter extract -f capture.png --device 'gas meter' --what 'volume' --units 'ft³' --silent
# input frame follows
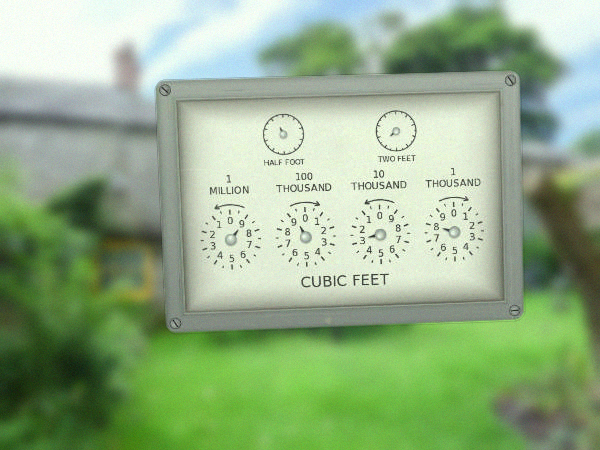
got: 892800 ft³
